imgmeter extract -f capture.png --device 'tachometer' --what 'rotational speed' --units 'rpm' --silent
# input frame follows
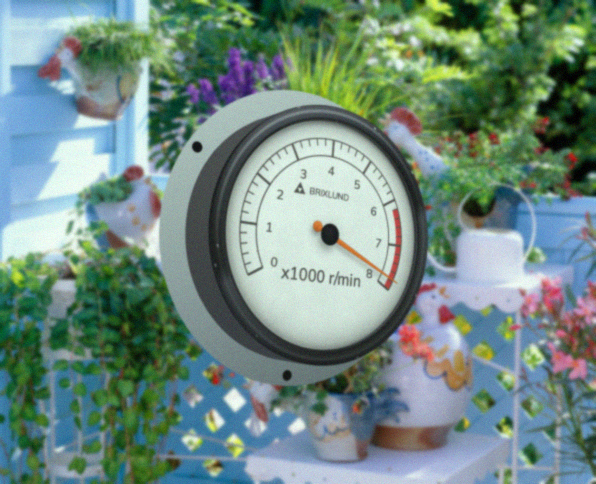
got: 7800 rpm
